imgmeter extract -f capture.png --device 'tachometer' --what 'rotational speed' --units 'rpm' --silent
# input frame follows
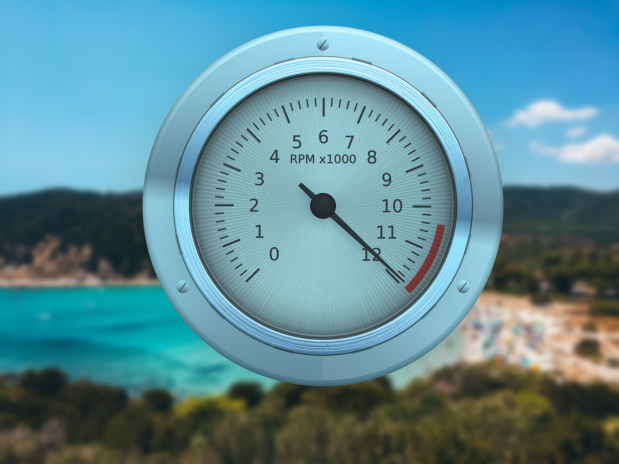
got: 11900 rpm
